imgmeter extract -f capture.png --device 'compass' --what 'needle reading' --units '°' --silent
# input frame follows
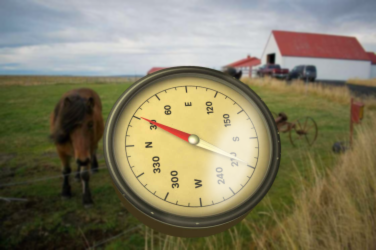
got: 30 °
